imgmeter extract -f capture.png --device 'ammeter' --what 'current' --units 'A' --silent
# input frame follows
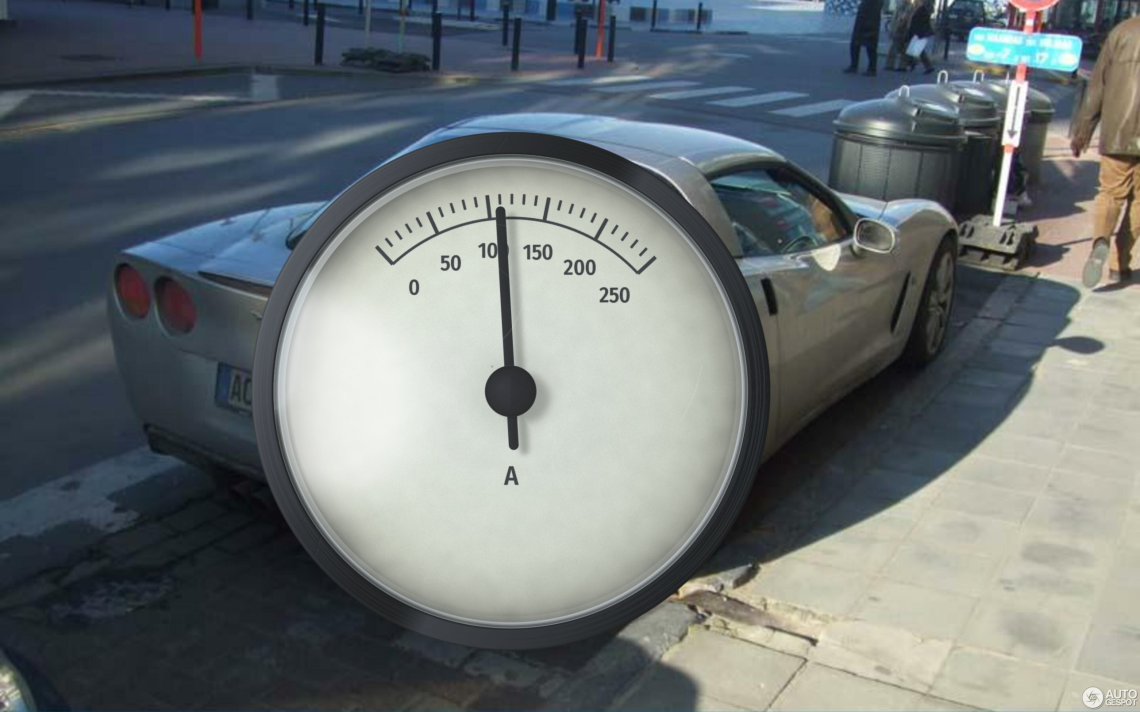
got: 110 A
